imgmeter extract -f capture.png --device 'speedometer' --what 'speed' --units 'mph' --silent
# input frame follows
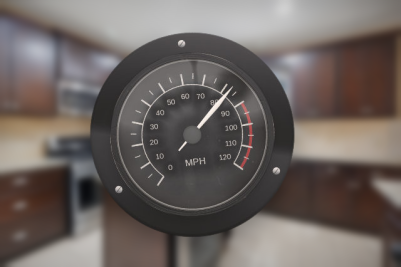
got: 82.5 mph
